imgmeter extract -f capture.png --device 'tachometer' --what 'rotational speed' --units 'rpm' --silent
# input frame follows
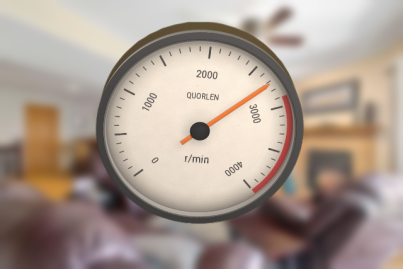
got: 2700 rpm
